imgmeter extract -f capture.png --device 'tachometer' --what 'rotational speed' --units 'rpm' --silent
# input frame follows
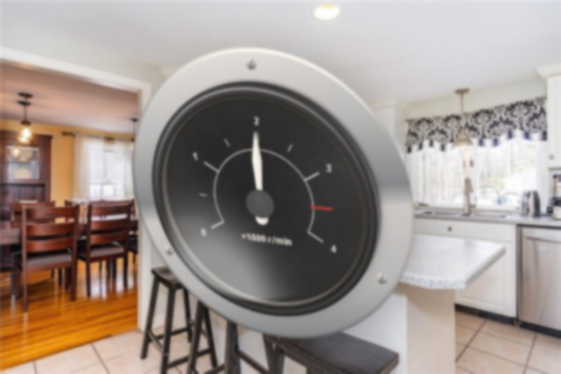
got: 2000 rpm
